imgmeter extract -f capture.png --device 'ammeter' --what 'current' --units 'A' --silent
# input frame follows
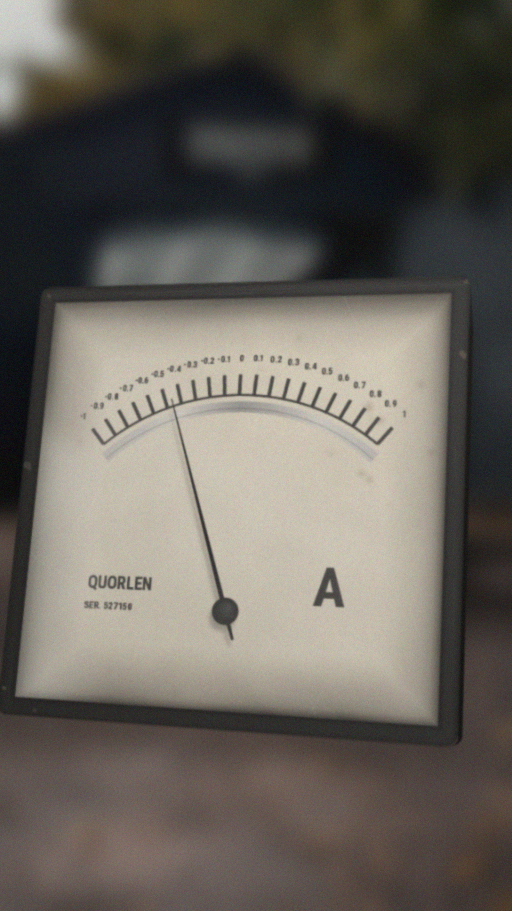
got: -0.45 A
